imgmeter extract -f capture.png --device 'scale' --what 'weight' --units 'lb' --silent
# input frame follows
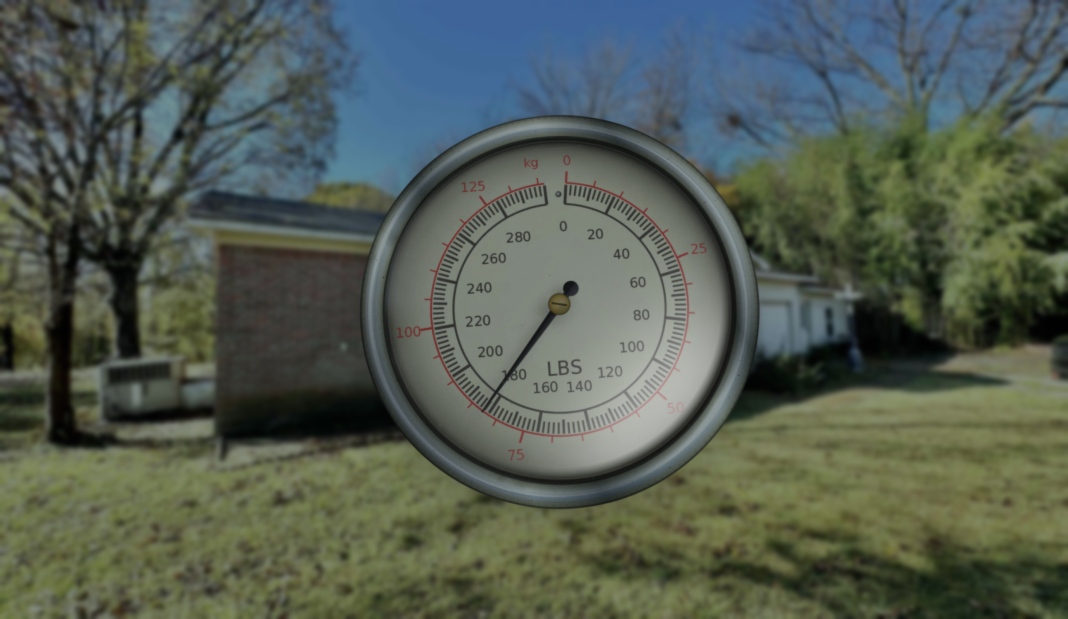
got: 182 lb
